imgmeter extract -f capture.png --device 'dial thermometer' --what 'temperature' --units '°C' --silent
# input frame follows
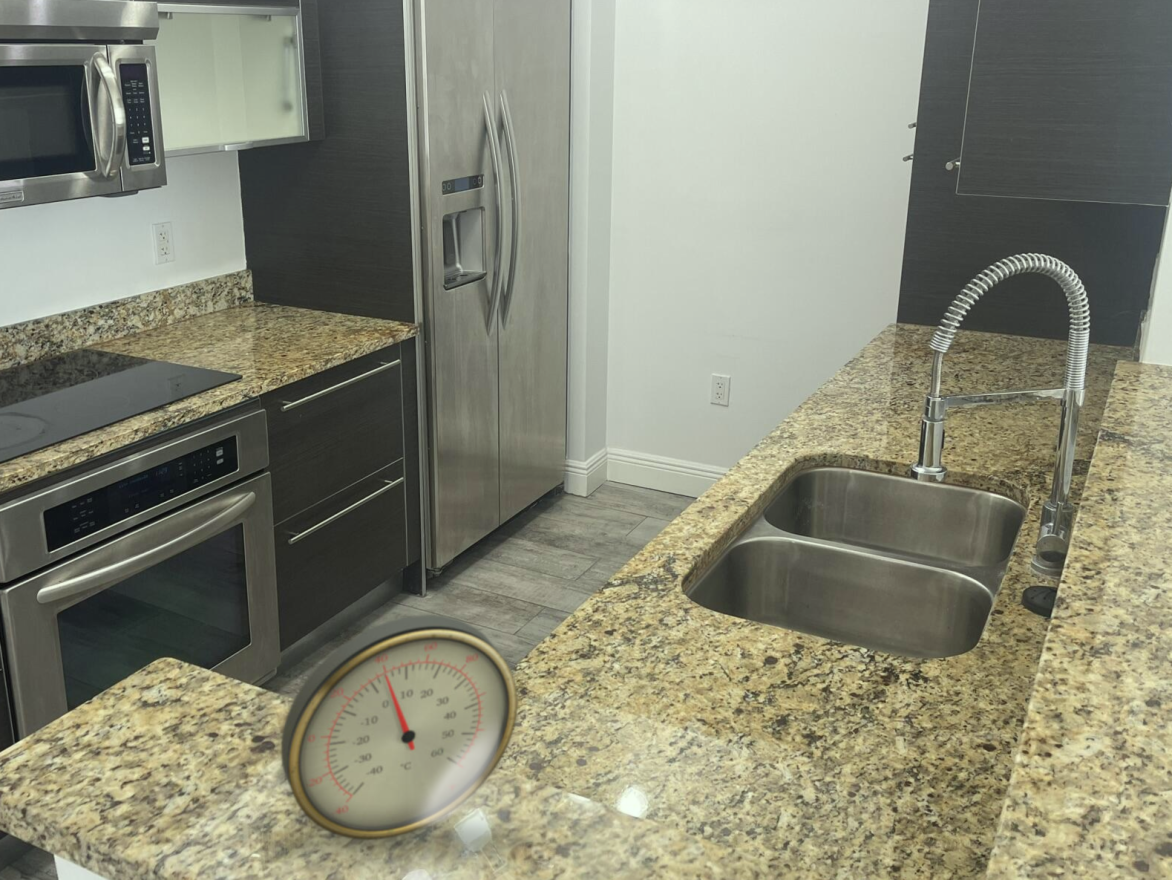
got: 4 °C
